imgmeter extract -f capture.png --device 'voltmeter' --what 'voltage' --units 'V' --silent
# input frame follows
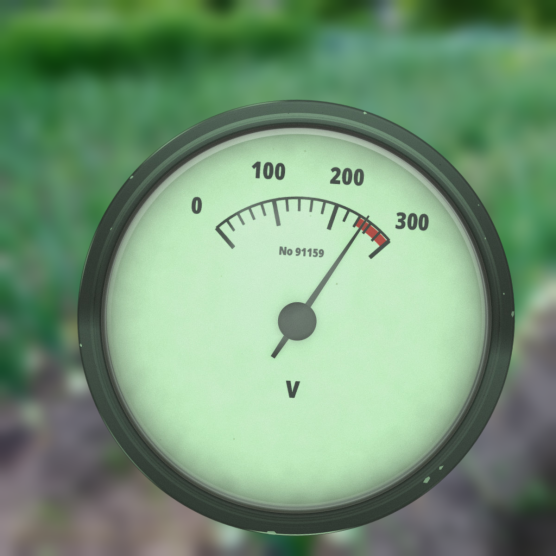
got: 250 V
